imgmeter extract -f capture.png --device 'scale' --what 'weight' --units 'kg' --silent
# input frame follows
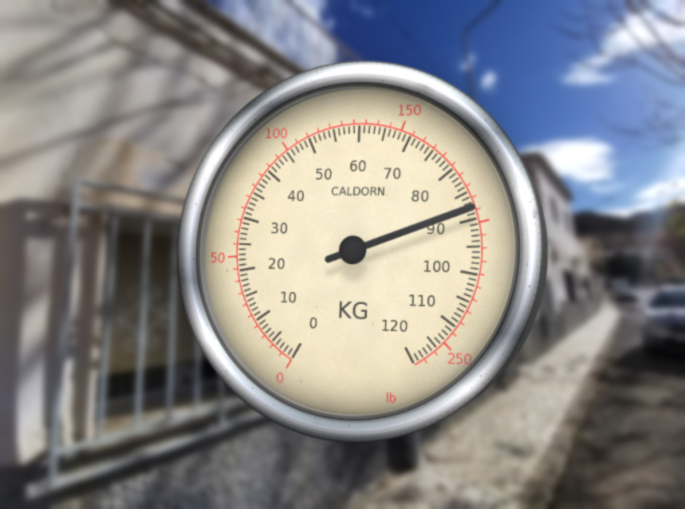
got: 88 kg
